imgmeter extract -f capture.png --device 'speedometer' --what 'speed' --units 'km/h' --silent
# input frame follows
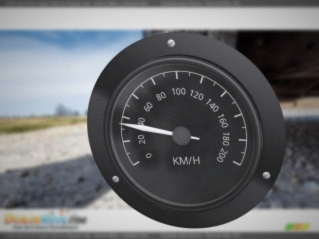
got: 35 km/h
